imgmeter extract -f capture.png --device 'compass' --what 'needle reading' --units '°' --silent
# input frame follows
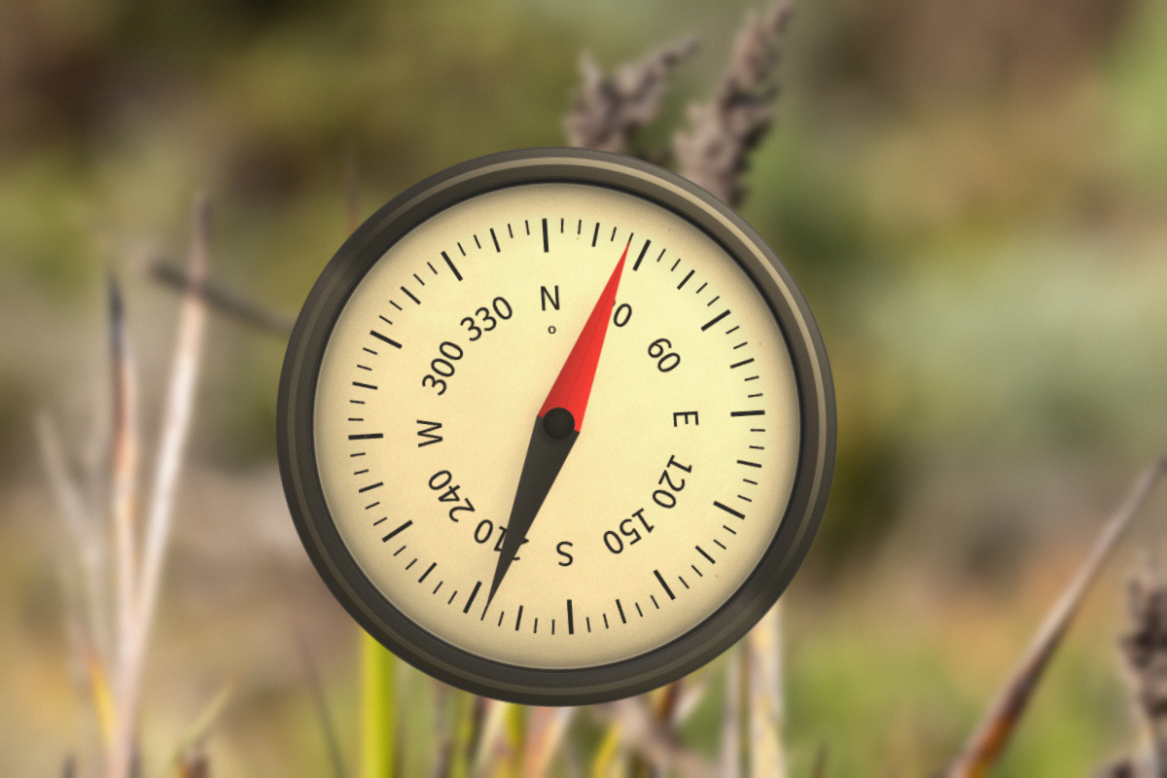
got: 25 °
